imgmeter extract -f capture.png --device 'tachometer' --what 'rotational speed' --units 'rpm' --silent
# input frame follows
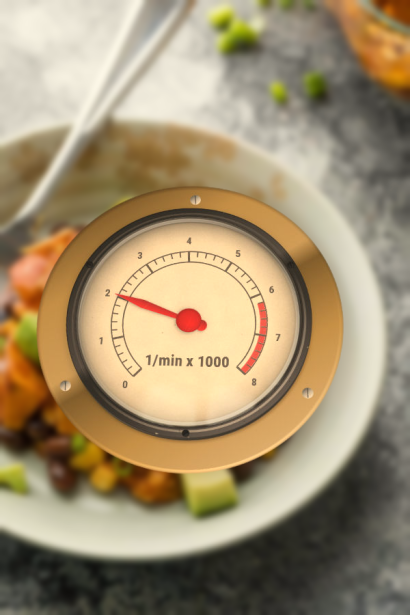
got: 2000 rpm
